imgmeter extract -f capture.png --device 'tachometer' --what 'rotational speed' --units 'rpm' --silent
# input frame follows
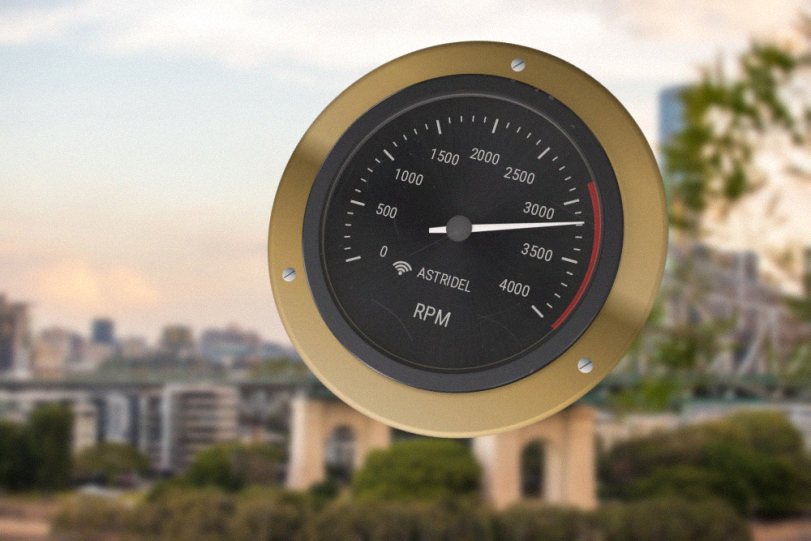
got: 3200 rpm
